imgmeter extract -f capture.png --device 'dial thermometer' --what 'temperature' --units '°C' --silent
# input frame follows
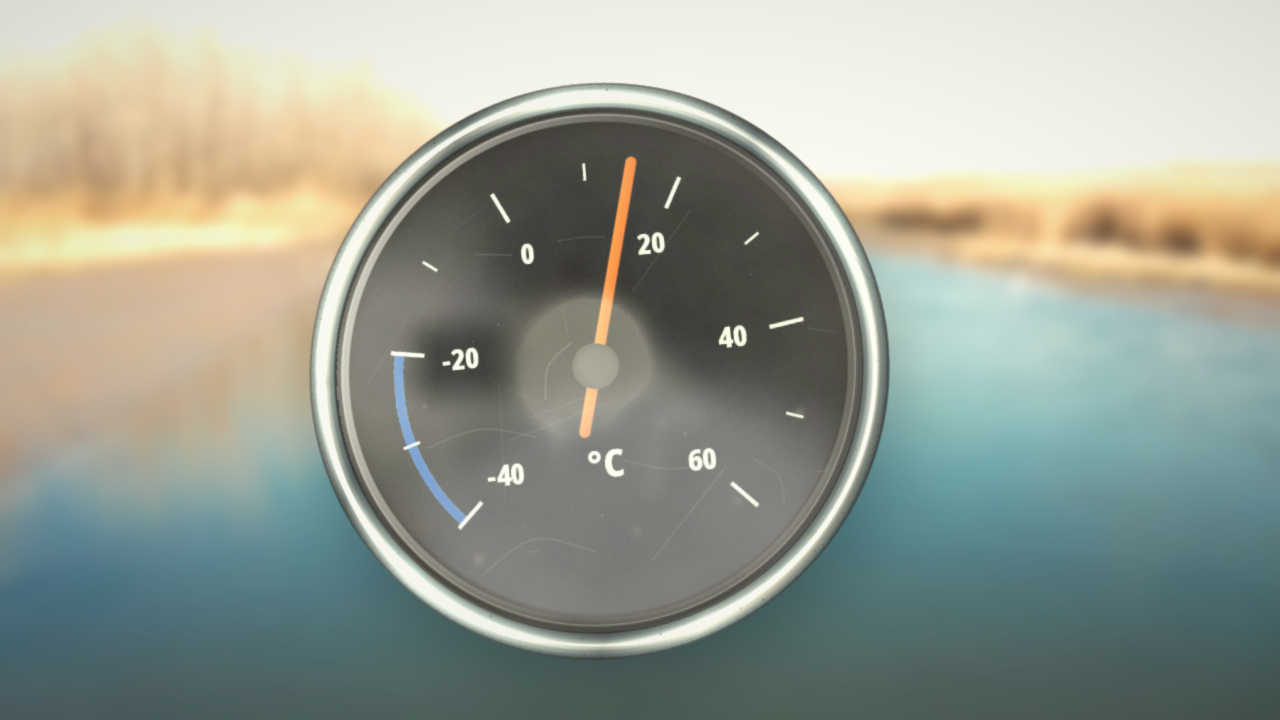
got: 15 °C
